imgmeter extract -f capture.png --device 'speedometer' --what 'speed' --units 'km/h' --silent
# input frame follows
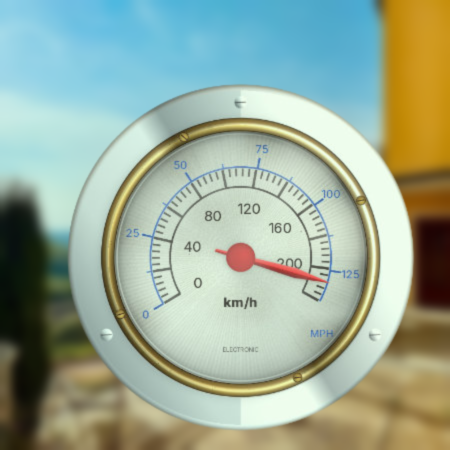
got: 208 km/h
